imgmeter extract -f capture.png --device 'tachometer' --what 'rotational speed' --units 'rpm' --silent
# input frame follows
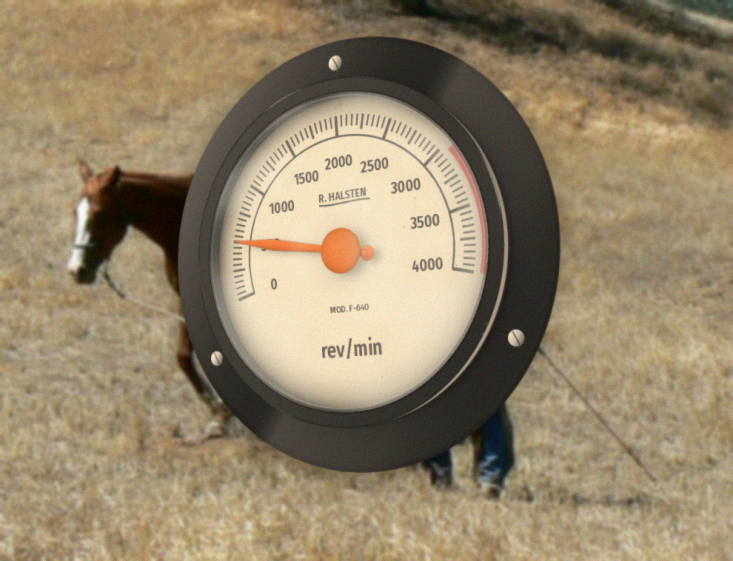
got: 500 rpm
